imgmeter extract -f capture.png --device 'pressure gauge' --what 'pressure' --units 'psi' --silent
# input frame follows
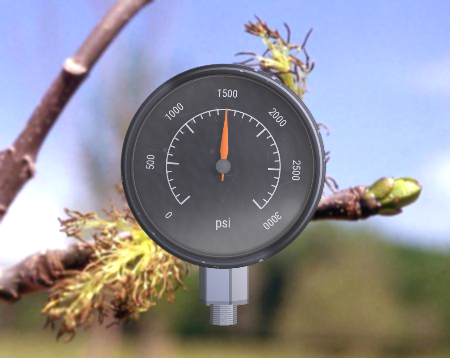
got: 1500 psi
